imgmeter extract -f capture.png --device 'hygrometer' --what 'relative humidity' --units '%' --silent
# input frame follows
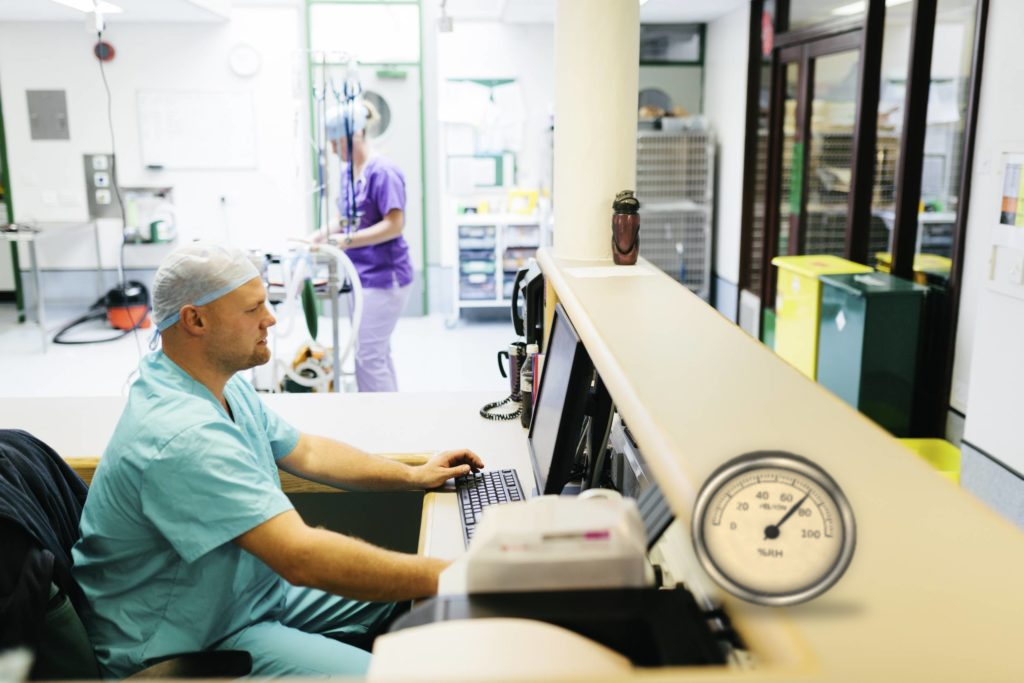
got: 70 %
